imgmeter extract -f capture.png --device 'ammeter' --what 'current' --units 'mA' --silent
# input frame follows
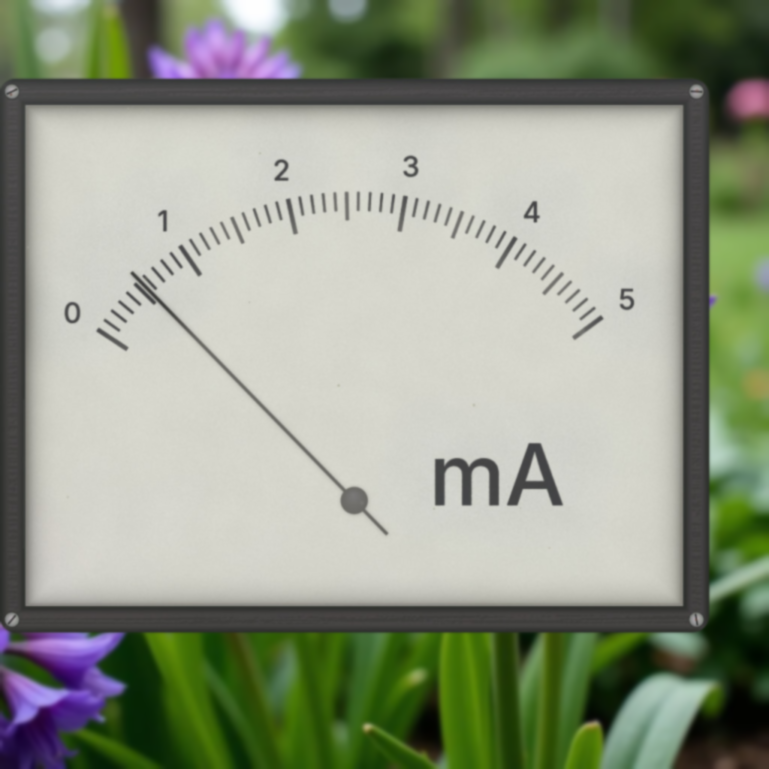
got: 0.55 mA
